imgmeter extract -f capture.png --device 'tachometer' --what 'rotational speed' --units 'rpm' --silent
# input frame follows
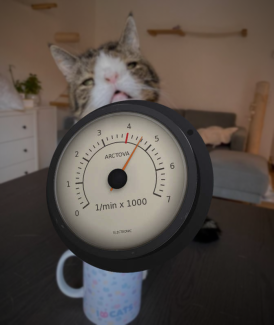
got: 4600 rpm
